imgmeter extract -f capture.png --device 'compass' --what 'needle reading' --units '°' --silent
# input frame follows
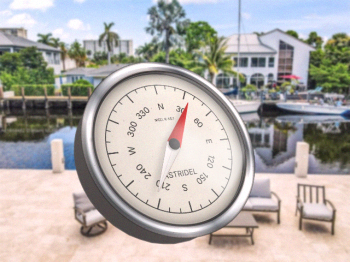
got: 35 °
